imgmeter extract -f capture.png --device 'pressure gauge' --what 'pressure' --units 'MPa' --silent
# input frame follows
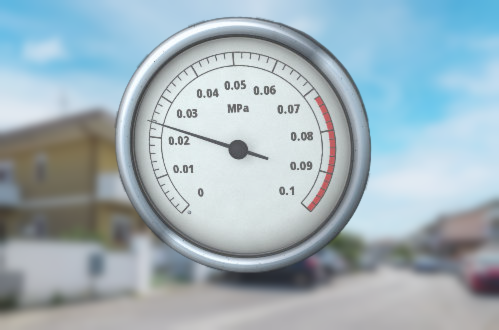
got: 0.024 MPa
